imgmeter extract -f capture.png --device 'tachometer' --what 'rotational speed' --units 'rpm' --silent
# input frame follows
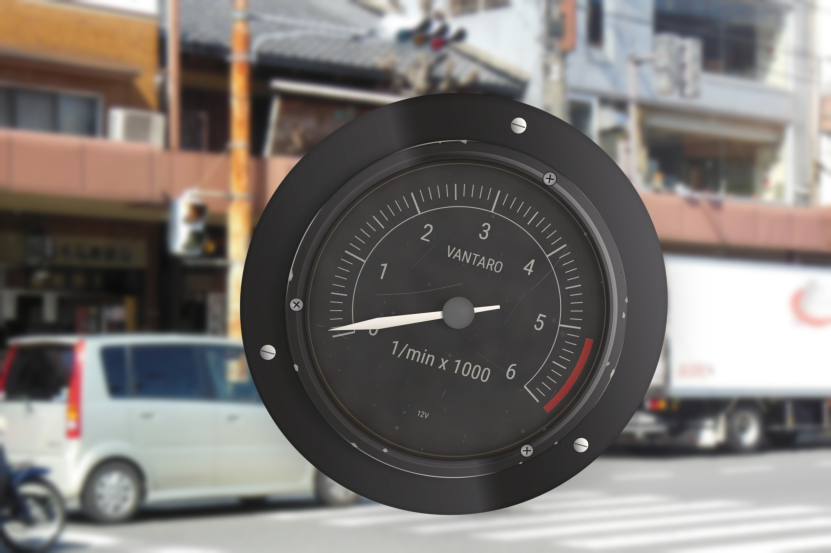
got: 100 rpm
